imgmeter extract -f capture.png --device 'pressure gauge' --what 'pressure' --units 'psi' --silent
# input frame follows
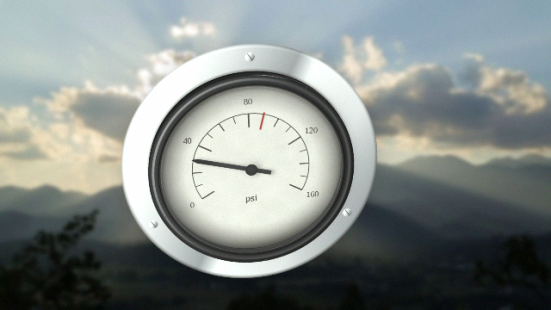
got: 30 psi
